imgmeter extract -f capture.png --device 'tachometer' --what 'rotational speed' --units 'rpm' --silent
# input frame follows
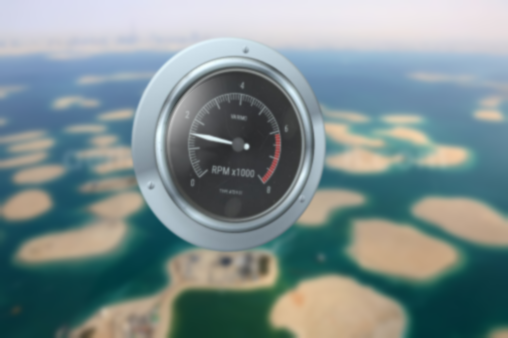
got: 1500 rpm
